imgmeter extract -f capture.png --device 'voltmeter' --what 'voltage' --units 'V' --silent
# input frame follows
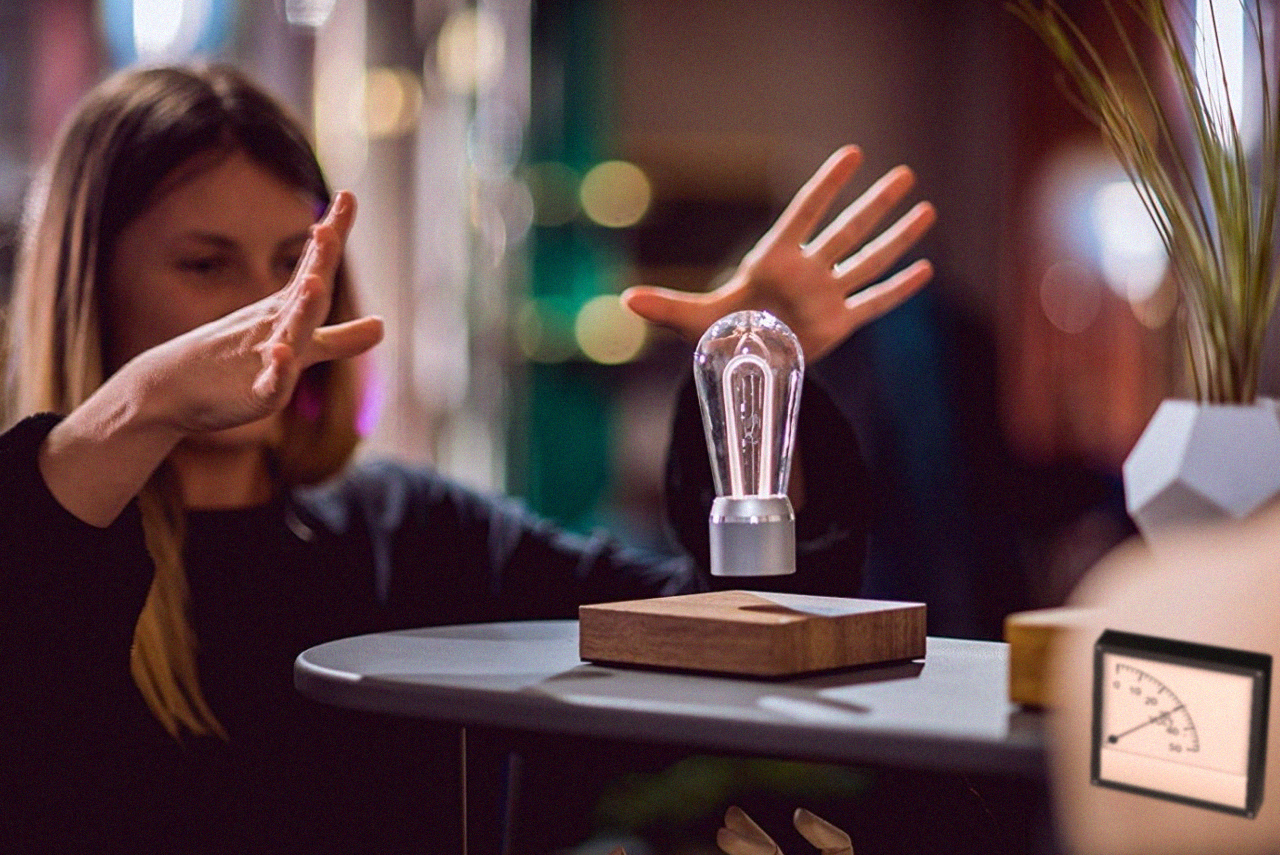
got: 30 V
